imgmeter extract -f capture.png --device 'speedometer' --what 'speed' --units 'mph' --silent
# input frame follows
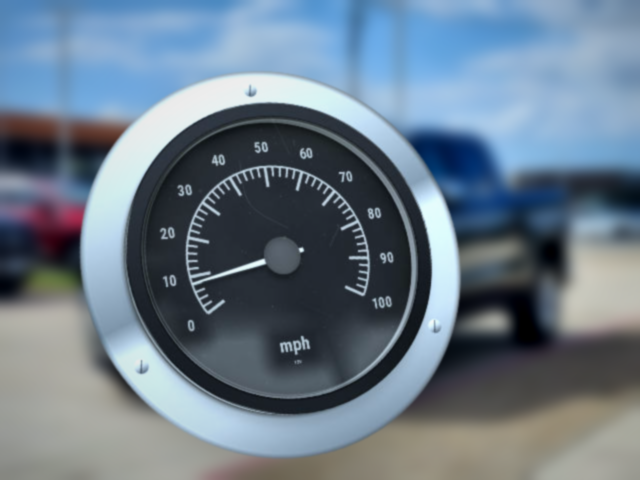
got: 8 mph
